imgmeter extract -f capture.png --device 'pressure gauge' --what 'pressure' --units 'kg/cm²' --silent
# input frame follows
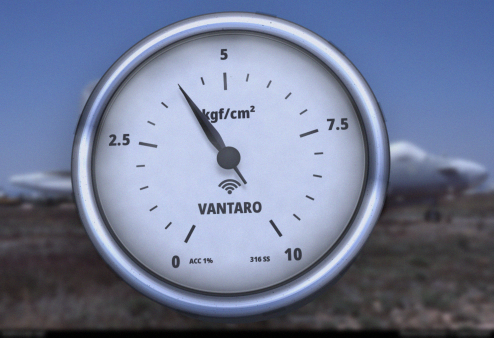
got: 4 kg/cm²
